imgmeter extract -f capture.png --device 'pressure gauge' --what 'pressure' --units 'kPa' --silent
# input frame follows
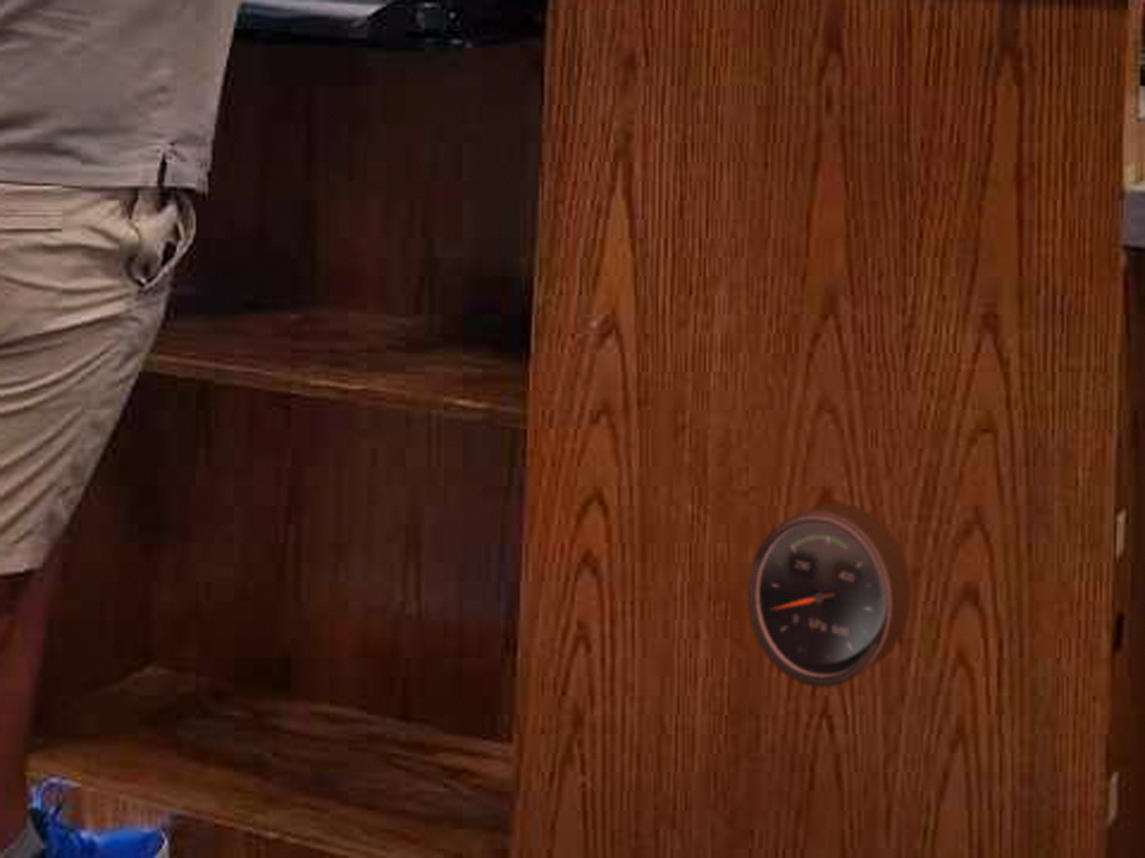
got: 50 kPa
